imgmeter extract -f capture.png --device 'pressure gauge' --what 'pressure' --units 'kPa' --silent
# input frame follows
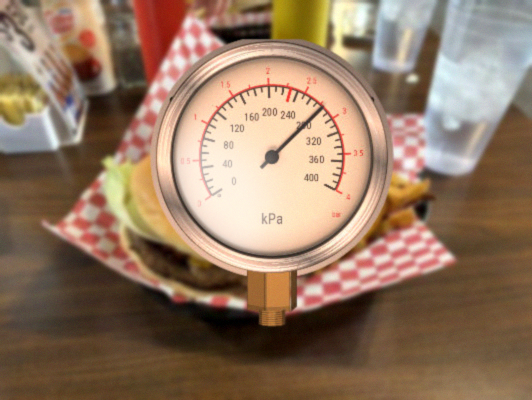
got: 280 kPa
